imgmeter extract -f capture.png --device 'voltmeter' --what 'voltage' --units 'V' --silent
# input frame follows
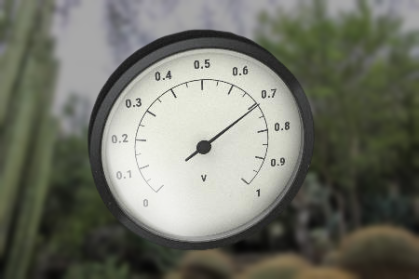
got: 0.7 V
